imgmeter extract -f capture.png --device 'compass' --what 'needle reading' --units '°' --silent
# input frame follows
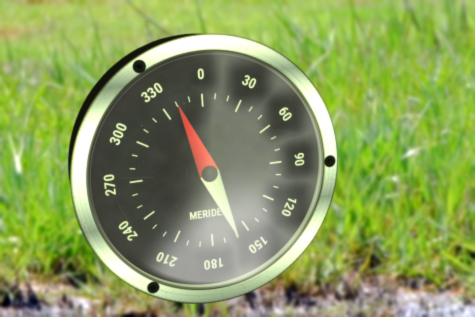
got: 340 °
